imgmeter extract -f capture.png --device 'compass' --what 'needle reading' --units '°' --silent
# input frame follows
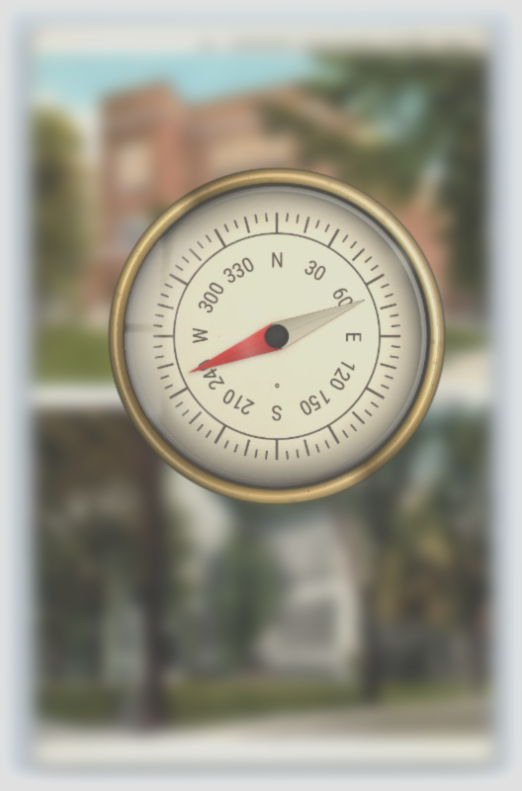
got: 247.5 °
